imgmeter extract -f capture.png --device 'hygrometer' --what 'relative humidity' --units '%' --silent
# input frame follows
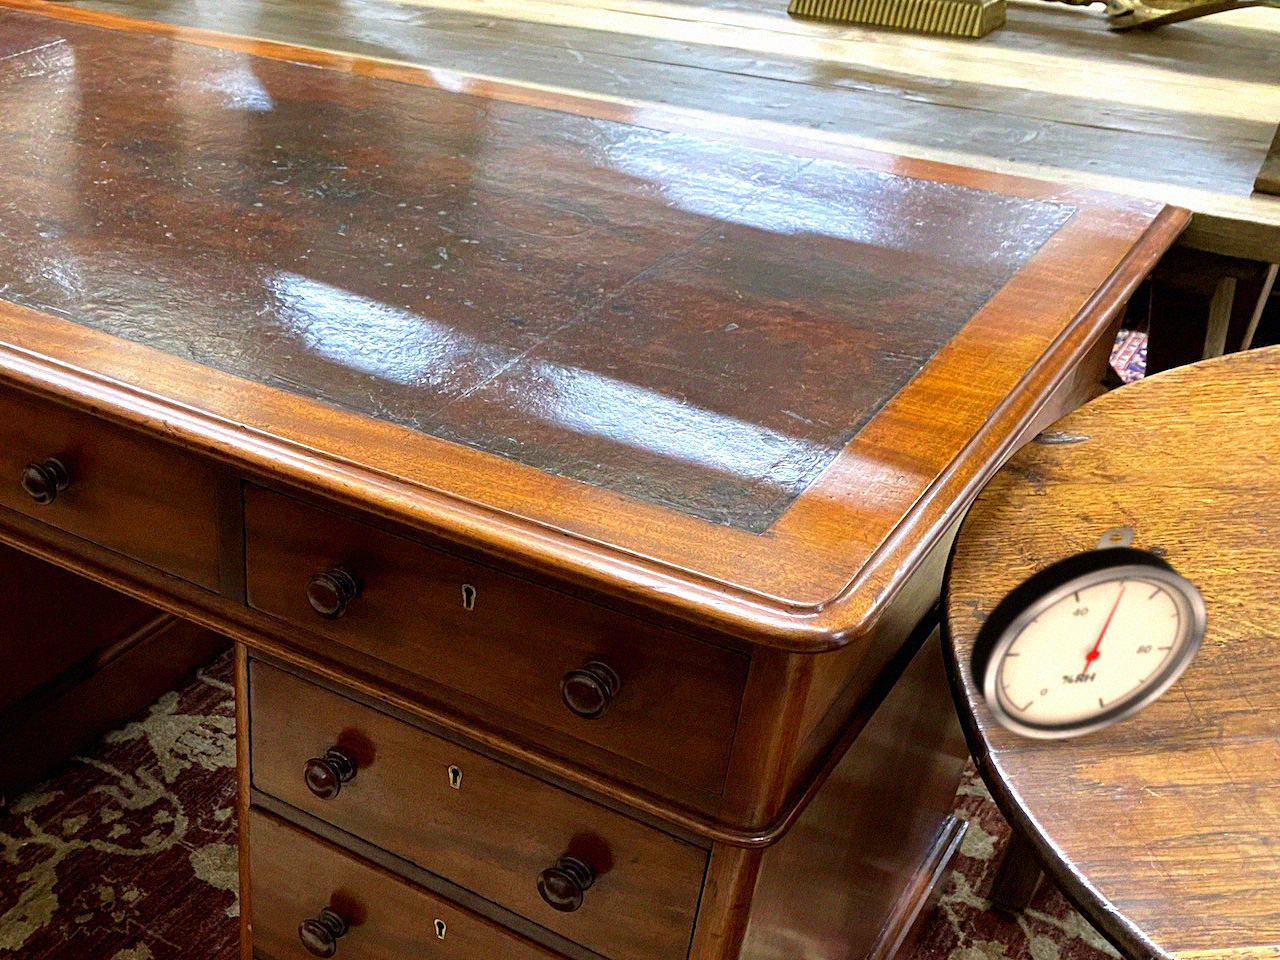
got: 50 %
